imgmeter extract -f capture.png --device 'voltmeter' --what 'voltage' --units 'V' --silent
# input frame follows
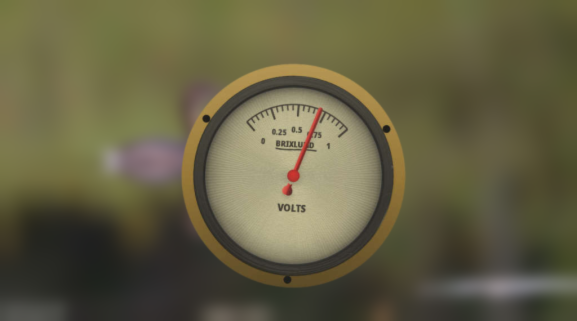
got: 0.7 V
